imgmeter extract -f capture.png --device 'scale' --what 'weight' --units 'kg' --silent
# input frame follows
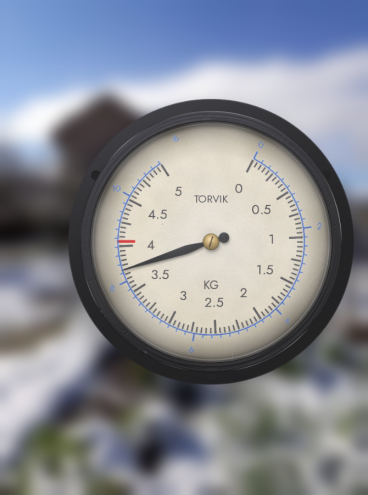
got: 3.75 kg
